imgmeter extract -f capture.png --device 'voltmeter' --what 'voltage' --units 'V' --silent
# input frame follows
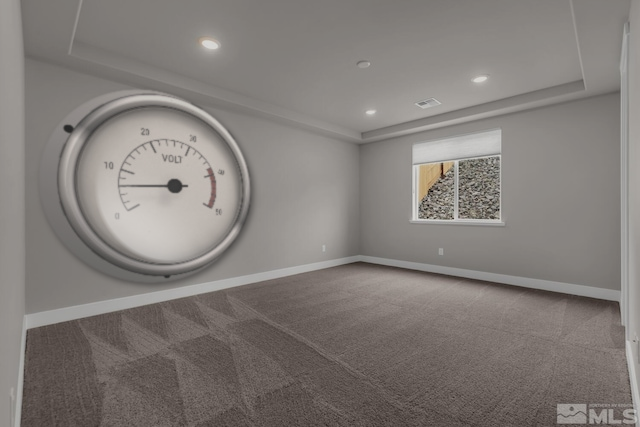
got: 6 V
